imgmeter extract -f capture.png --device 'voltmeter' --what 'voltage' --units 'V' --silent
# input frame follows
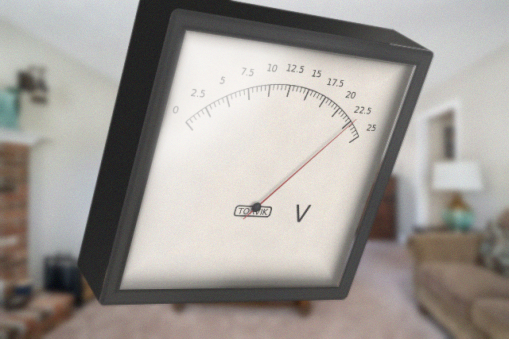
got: 22.5 V
